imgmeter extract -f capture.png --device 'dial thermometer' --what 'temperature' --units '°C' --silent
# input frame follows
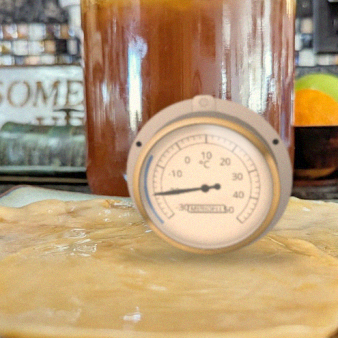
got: -20 °C
